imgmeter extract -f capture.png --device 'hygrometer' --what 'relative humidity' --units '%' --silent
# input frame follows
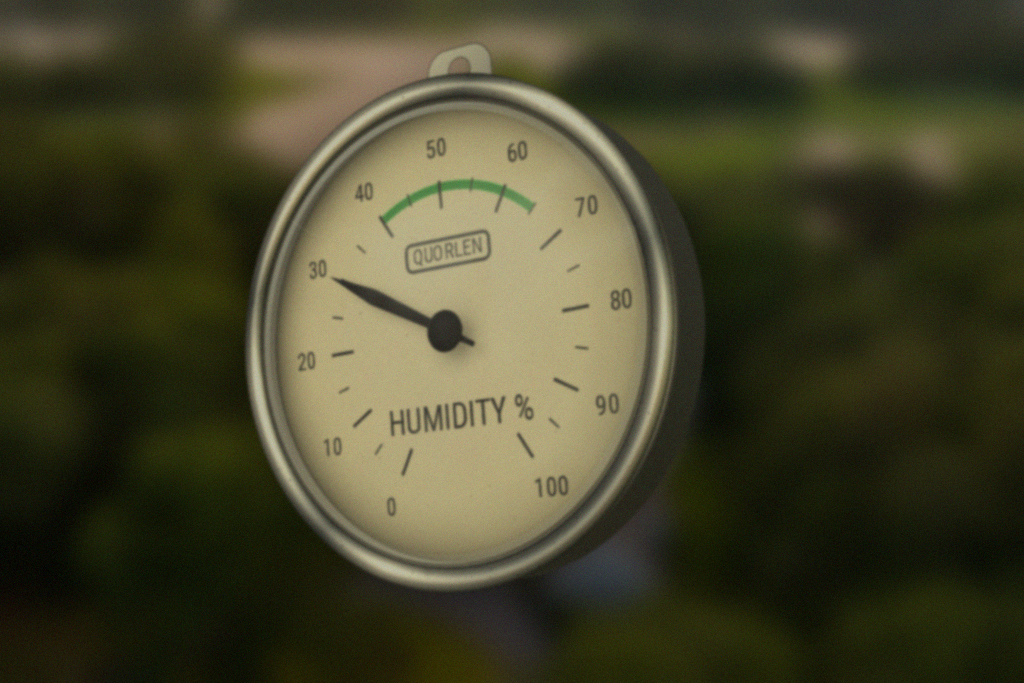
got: 30 %
